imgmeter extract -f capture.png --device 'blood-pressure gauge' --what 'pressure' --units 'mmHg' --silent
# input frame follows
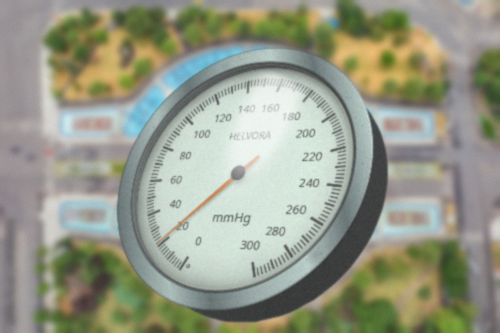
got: 20 mmHg
